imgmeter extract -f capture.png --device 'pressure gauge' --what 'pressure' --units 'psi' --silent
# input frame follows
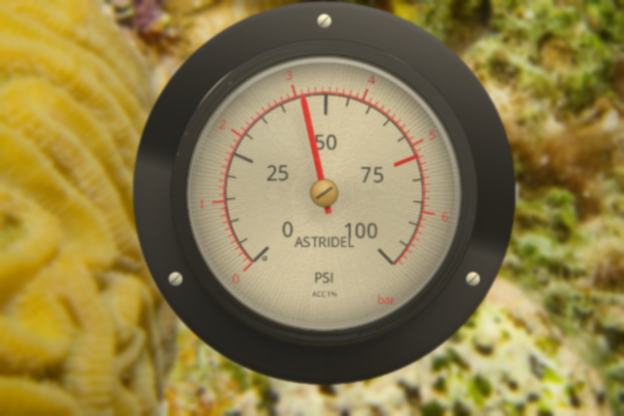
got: 45 psi
